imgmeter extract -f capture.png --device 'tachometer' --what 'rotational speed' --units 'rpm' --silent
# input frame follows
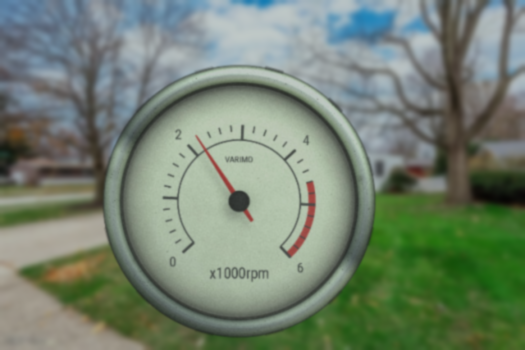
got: 2200 rpm
